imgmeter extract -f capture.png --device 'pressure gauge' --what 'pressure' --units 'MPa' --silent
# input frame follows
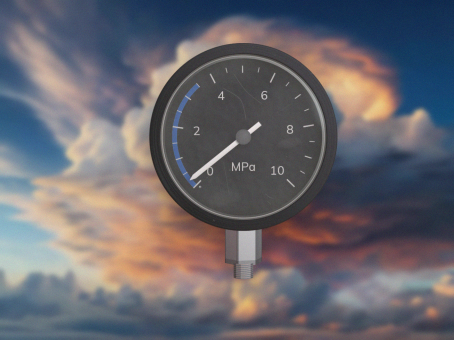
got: 0.25 MPa
